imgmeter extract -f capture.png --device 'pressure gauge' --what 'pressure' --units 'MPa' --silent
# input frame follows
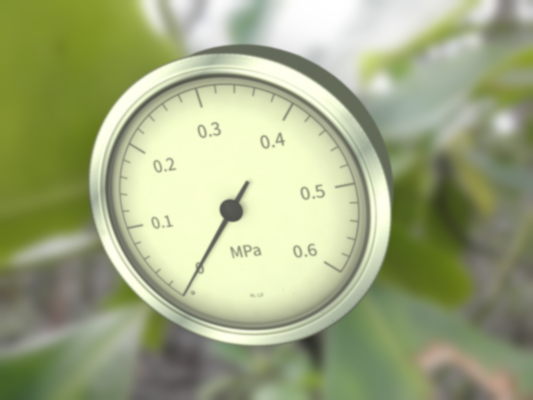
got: 0 MPa
